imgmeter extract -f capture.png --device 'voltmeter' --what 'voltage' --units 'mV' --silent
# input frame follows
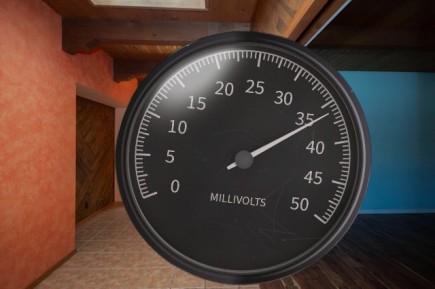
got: 36 mV
